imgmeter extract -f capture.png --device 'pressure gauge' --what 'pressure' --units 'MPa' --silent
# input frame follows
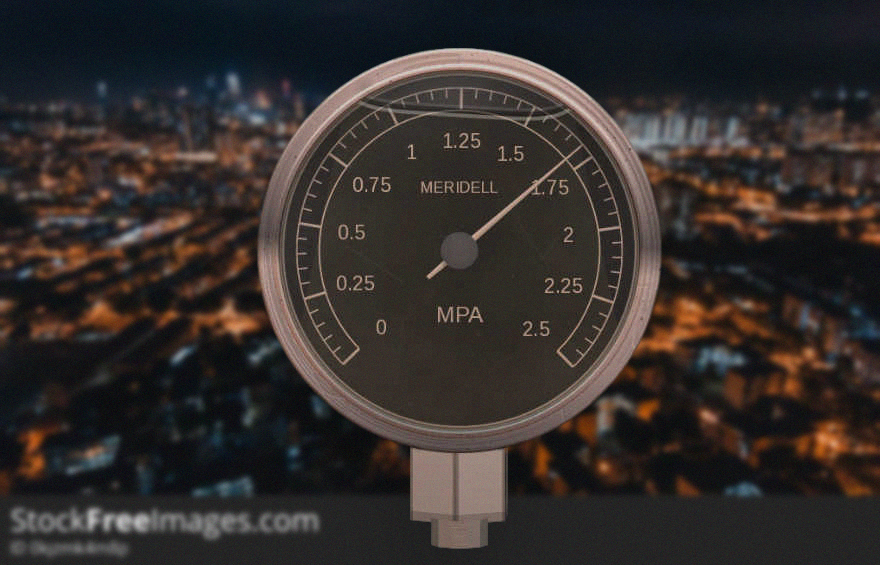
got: 1.7 MPa
